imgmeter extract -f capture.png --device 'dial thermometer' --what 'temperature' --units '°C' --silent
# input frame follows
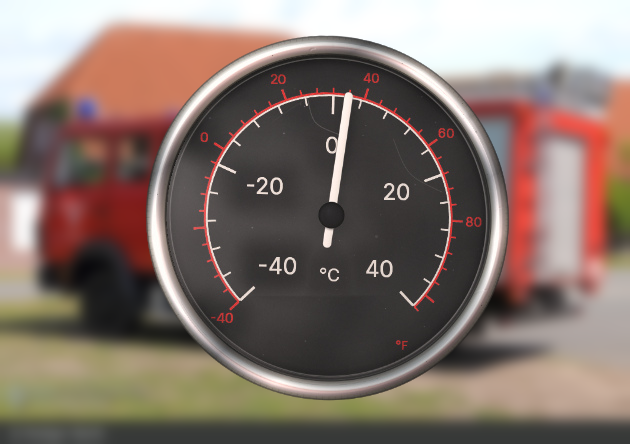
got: 2 °C
